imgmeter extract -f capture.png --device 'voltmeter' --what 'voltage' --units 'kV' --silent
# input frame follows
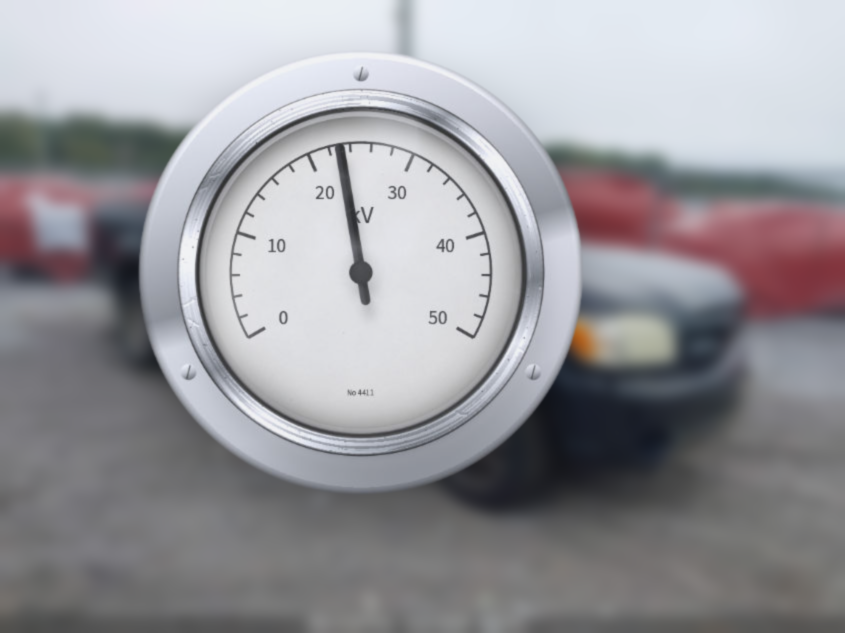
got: 23 kV
